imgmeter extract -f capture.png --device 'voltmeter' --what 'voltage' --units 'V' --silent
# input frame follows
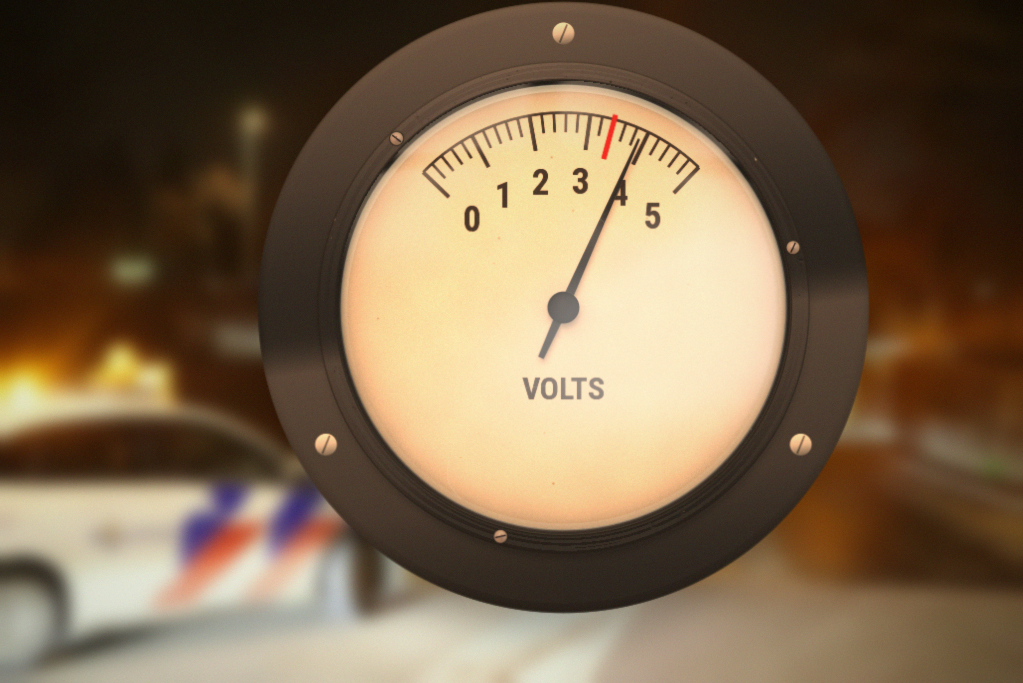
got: 3.9 V
